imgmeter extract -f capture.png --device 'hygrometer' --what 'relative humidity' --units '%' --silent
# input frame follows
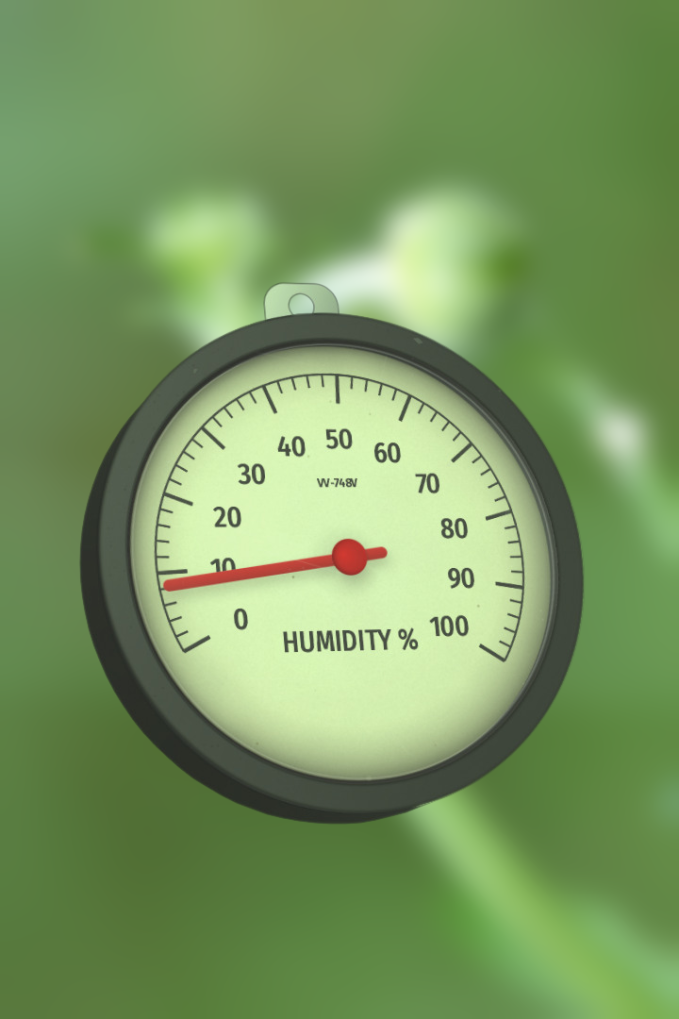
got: 8 %
